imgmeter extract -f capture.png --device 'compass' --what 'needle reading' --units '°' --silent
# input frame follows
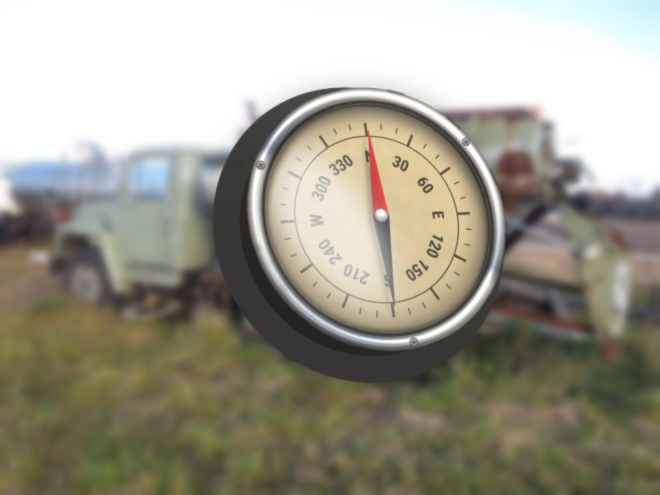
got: 0 °
